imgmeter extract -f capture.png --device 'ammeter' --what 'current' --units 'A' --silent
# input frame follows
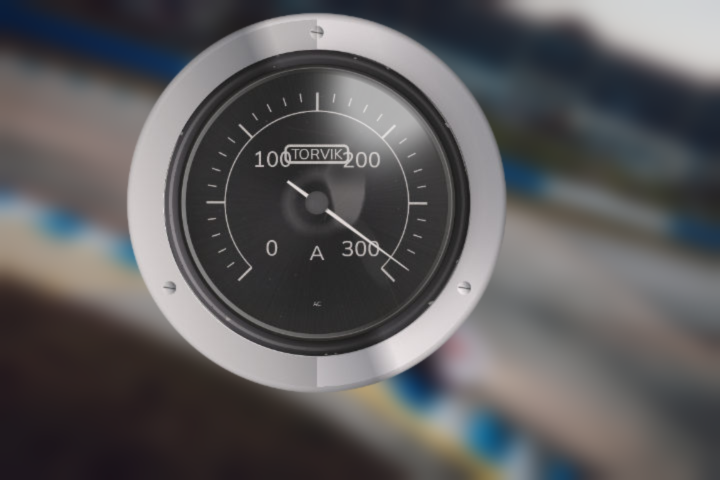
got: 290 A
